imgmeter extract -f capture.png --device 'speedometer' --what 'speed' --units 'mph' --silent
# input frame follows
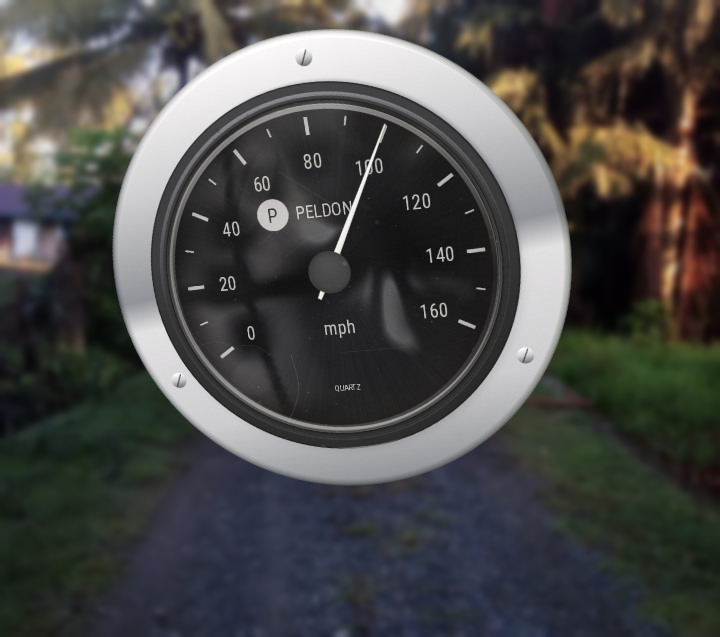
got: 100 mph
